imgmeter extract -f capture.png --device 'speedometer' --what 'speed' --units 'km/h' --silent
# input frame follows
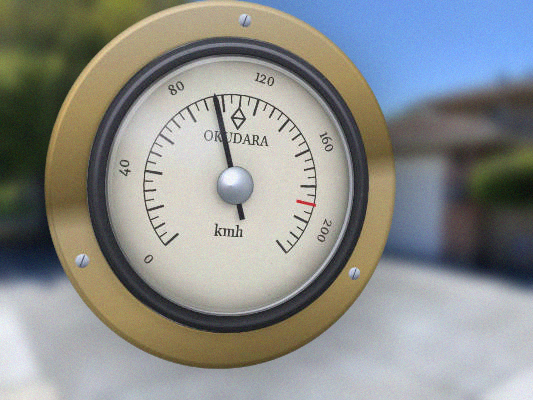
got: 95 km/h
